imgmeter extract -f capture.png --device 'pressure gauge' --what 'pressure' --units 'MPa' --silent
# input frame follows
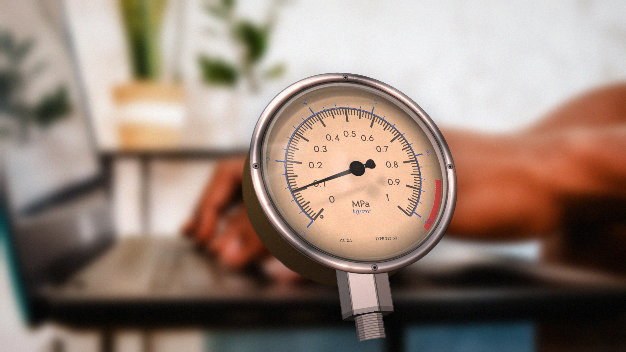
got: 0.1 MPa
